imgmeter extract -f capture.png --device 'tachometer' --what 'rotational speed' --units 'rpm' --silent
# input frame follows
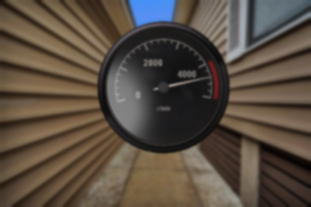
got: 4400 rpm
